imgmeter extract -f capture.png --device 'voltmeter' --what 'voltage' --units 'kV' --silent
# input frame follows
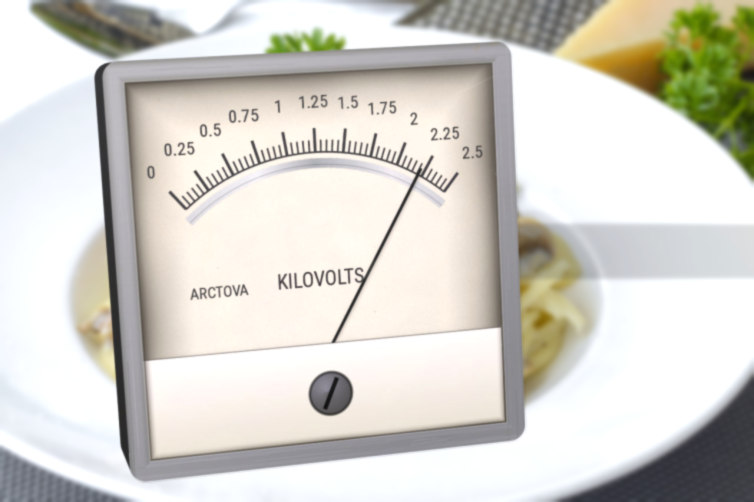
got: 2.2 kV
